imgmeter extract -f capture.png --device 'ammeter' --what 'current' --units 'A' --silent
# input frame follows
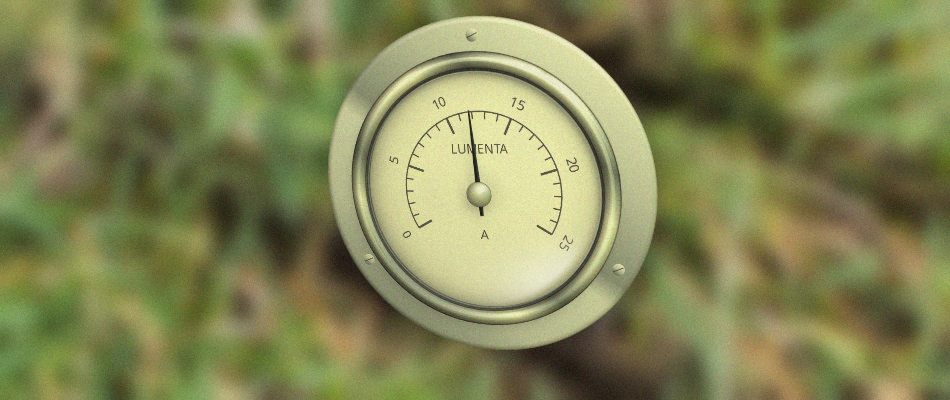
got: 12 A
